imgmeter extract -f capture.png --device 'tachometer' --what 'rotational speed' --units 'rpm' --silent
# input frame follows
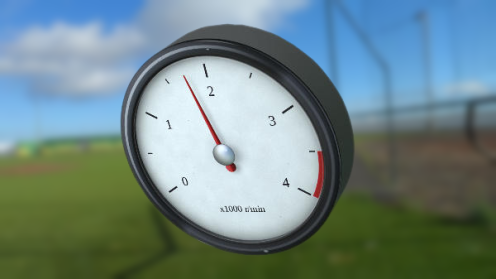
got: 1750 rpm
